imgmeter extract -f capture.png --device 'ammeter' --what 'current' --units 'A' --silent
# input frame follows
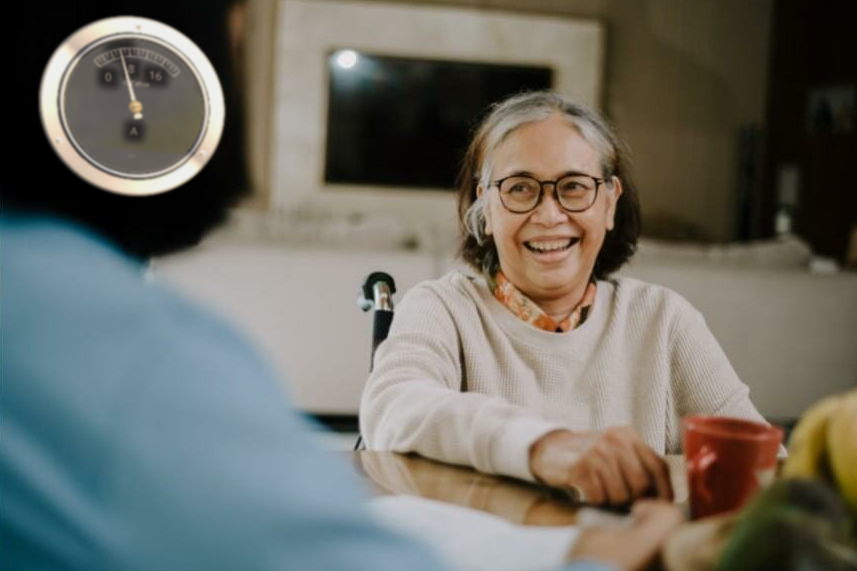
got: 6 A
